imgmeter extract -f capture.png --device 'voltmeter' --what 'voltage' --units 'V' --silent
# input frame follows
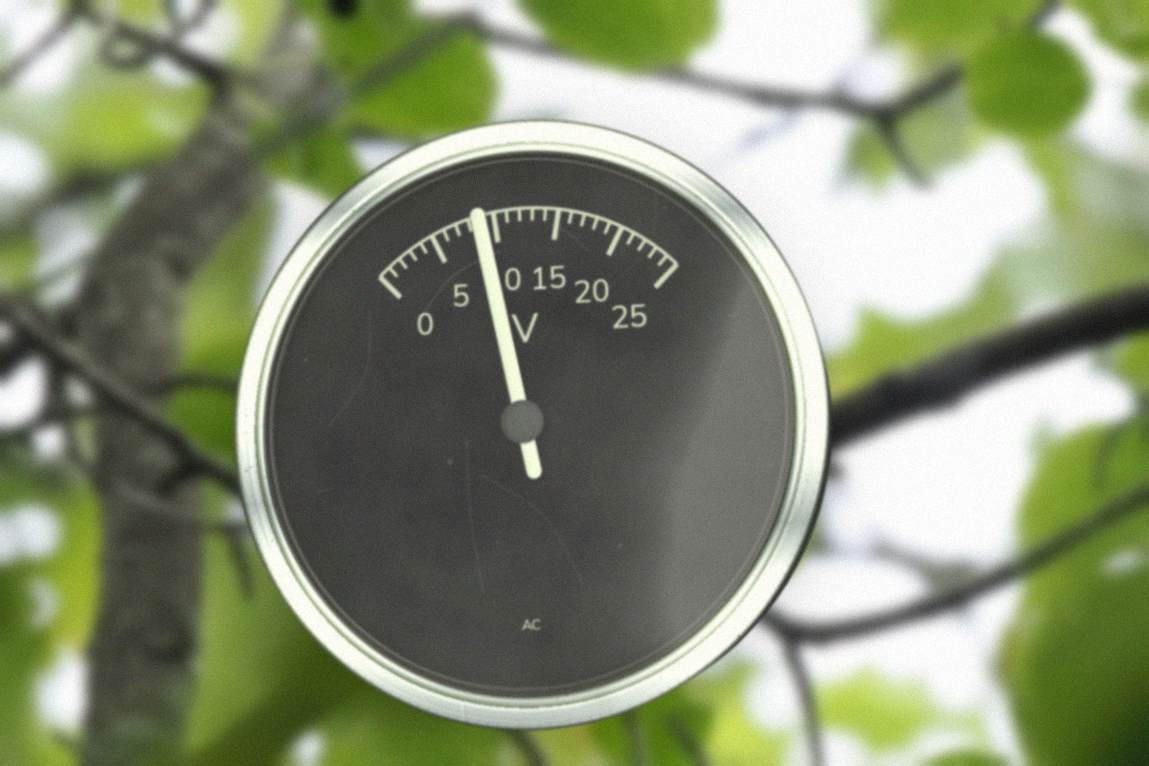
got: 9 V
